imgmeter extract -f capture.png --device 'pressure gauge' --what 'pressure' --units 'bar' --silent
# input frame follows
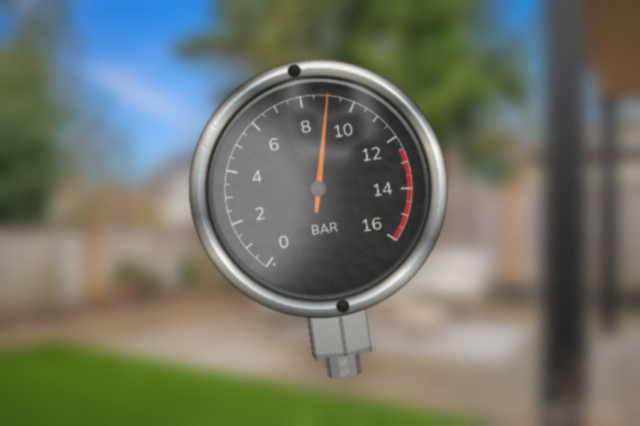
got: 9 bar
